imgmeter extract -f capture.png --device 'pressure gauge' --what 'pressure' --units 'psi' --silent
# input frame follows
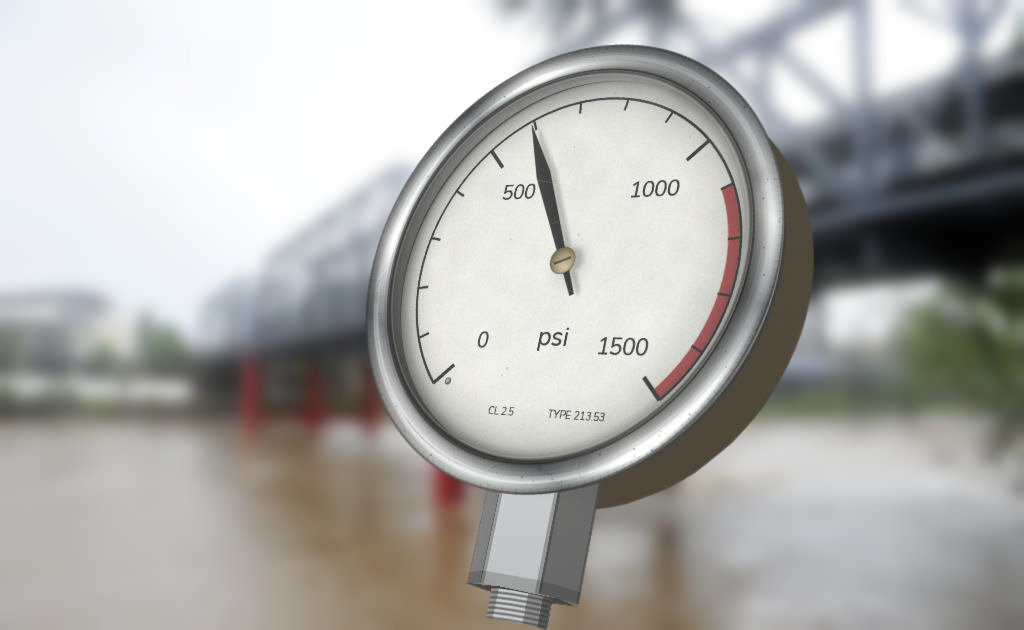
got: 600 psi
